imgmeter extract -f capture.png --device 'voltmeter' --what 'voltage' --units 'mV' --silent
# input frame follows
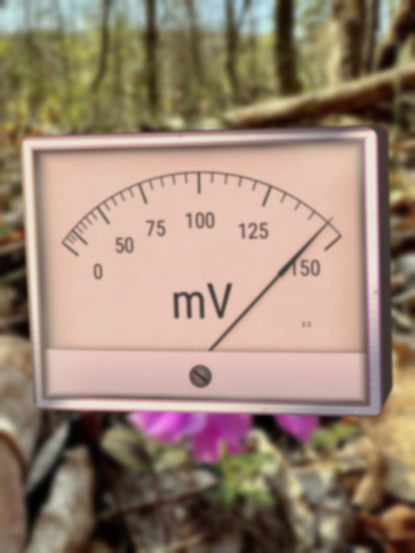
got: 145 mV
